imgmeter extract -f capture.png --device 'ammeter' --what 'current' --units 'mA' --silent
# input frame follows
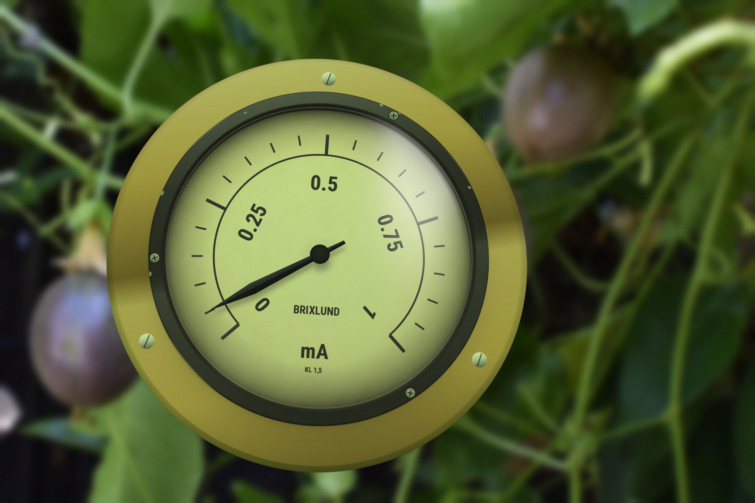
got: 0.05 mA
